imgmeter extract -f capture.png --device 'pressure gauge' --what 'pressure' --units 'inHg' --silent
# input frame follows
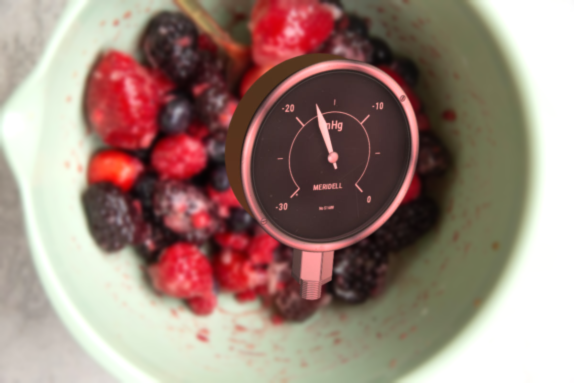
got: -17.5 inHg
